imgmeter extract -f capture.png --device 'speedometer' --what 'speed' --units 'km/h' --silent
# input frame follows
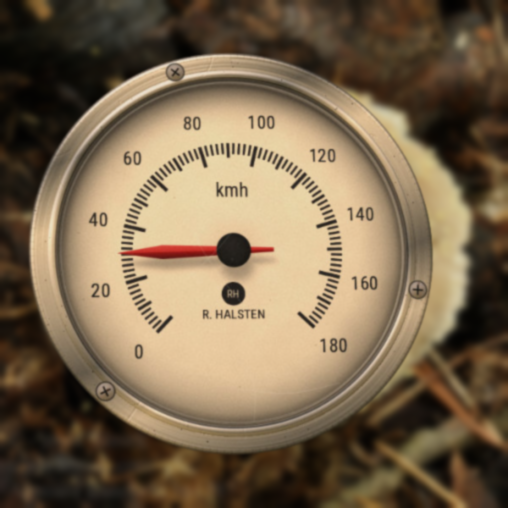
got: 30 km/h
